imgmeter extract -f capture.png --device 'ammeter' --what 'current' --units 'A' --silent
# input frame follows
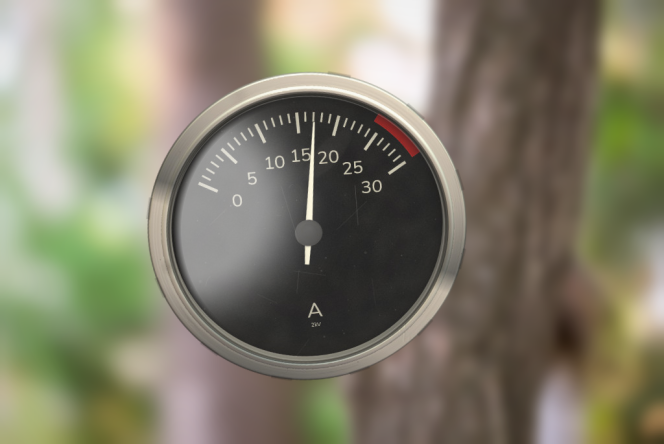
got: 17 A
